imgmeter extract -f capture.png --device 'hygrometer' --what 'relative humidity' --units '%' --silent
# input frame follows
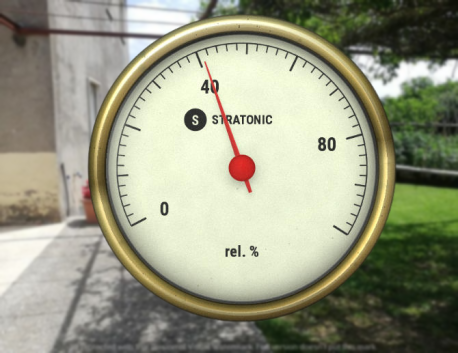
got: 41 %
